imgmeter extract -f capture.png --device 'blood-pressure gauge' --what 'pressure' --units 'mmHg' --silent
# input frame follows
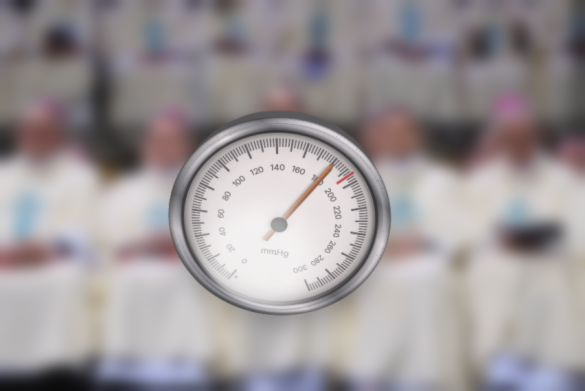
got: 180 mmHg
